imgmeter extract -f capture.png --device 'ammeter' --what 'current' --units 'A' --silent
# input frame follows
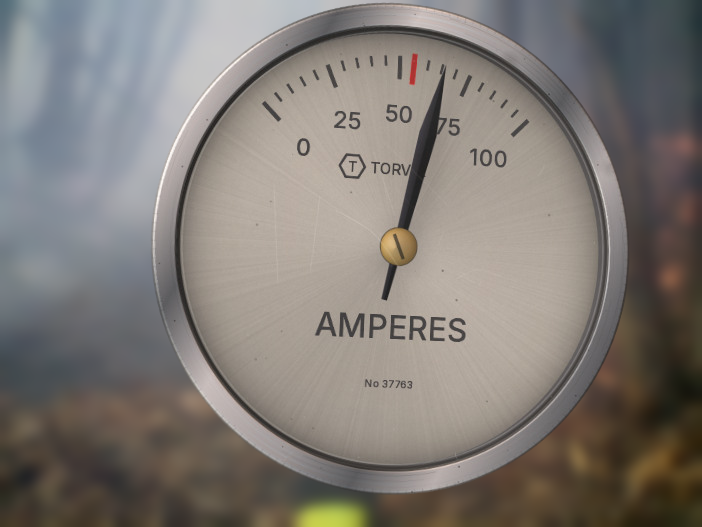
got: 65 A
